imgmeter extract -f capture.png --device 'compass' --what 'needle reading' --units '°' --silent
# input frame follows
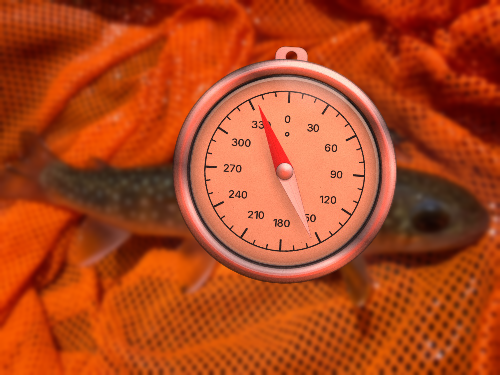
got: 335 °
